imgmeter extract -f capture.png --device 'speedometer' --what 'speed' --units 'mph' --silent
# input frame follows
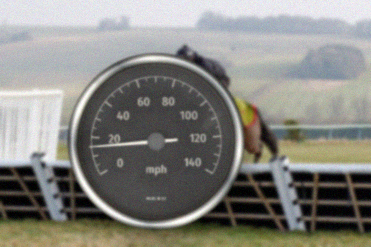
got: 15 mph
